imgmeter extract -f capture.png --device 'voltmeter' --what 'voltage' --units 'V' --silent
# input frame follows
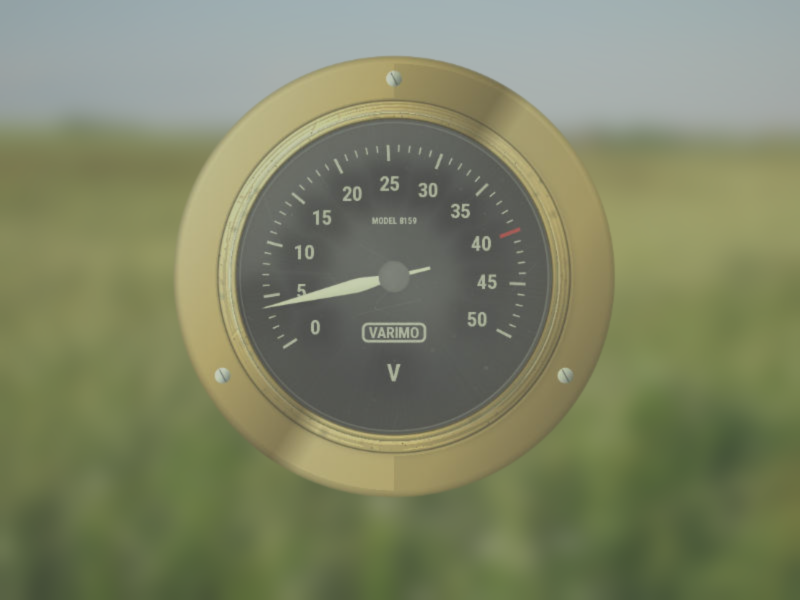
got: 4 V
